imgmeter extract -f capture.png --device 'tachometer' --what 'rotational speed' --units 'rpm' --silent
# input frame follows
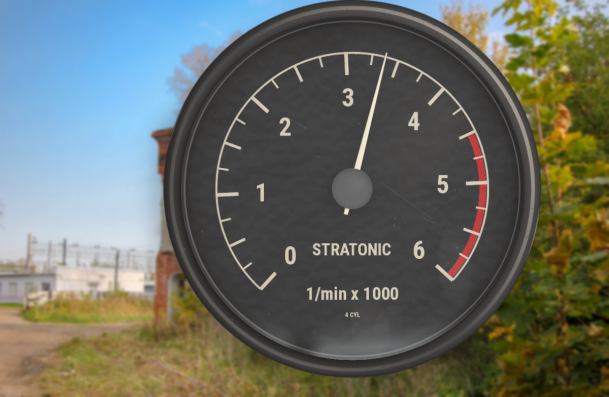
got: 3375 rpm
